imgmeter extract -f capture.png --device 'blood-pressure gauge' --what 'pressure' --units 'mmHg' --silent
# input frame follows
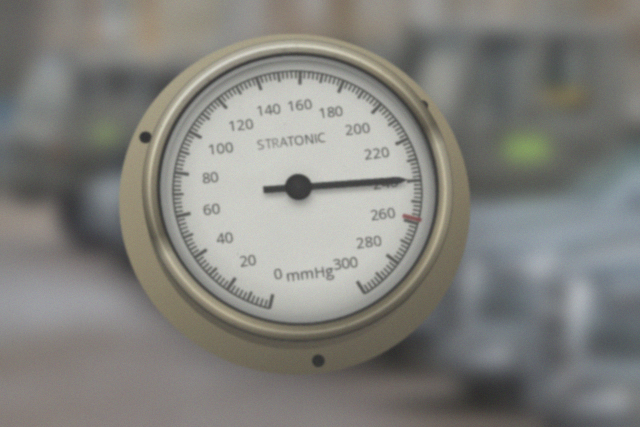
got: 240 mmHg
